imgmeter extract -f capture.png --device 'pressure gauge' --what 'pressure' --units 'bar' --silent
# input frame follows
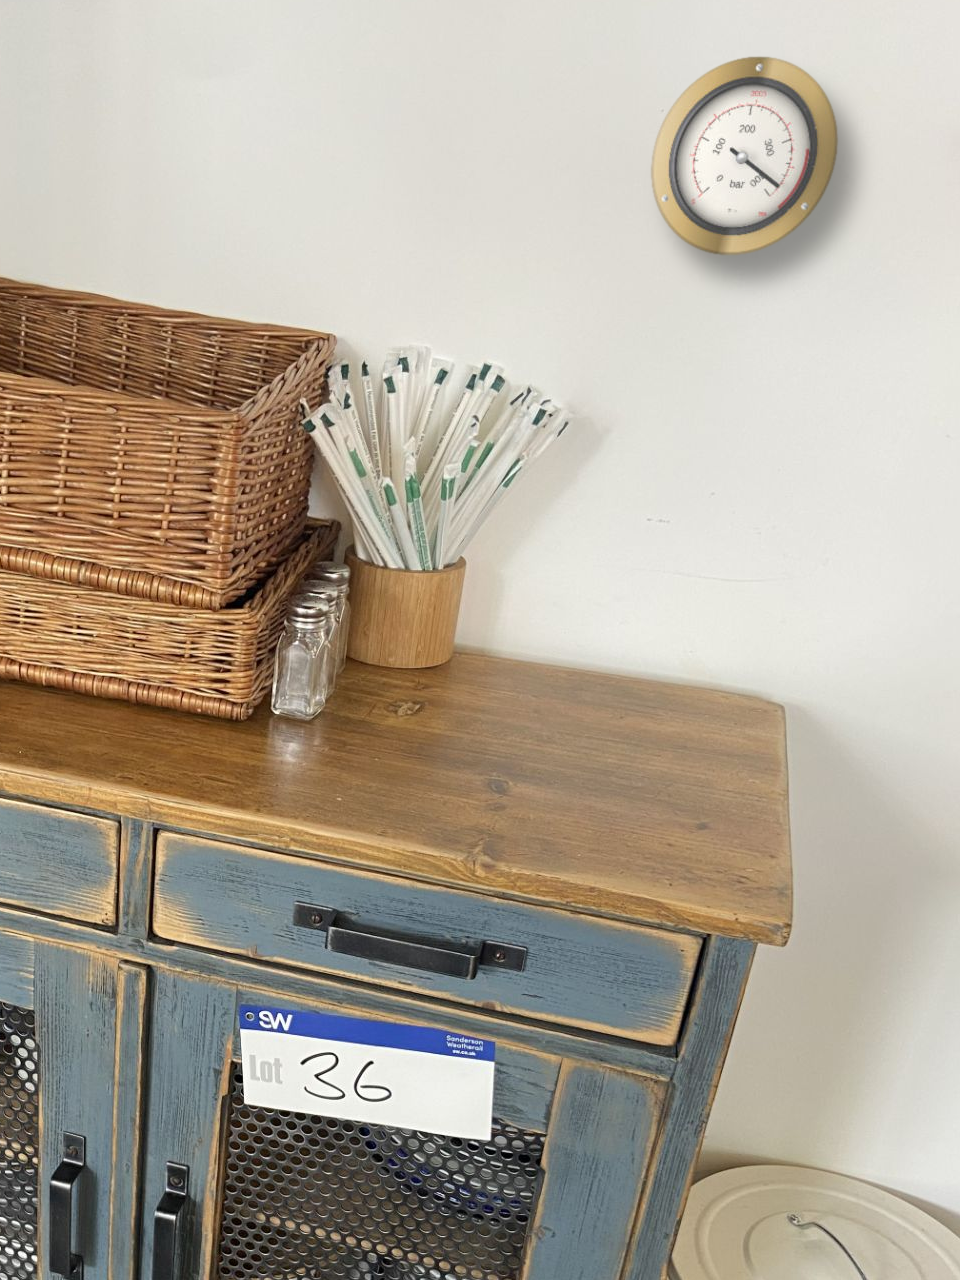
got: 380 bar
